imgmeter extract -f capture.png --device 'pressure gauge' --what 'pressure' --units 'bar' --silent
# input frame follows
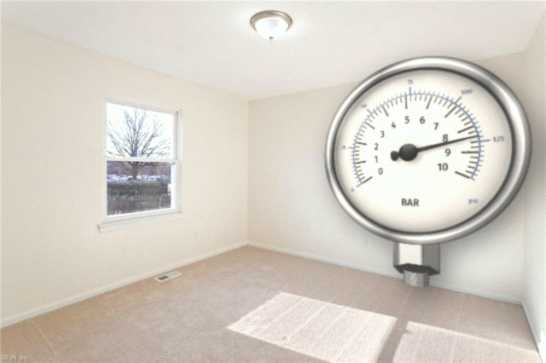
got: 8.4 bar
